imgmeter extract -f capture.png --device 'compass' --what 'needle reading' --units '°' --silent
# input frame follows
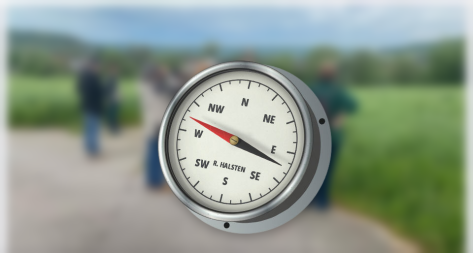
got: 285 °
